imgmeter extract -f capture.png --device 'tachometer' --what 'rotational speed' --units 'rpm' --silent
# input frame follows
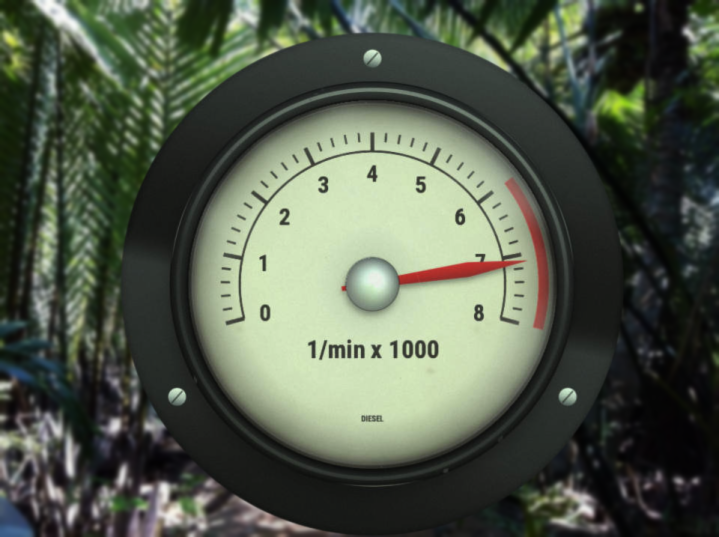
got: 7100 rpm
